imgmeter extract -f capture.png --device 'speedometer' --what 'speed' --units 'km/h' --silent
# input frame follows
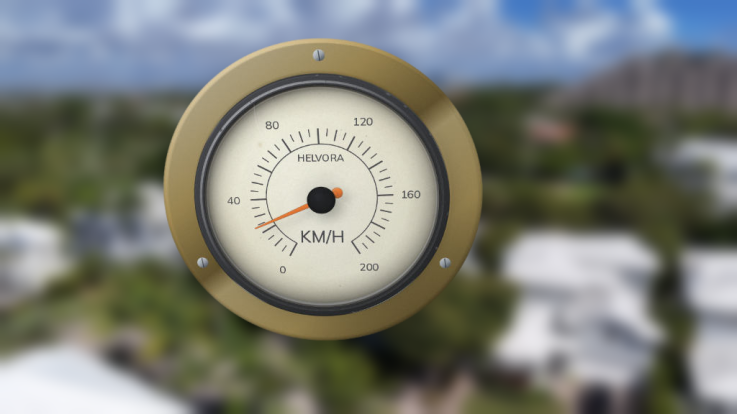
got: 25 km/h
